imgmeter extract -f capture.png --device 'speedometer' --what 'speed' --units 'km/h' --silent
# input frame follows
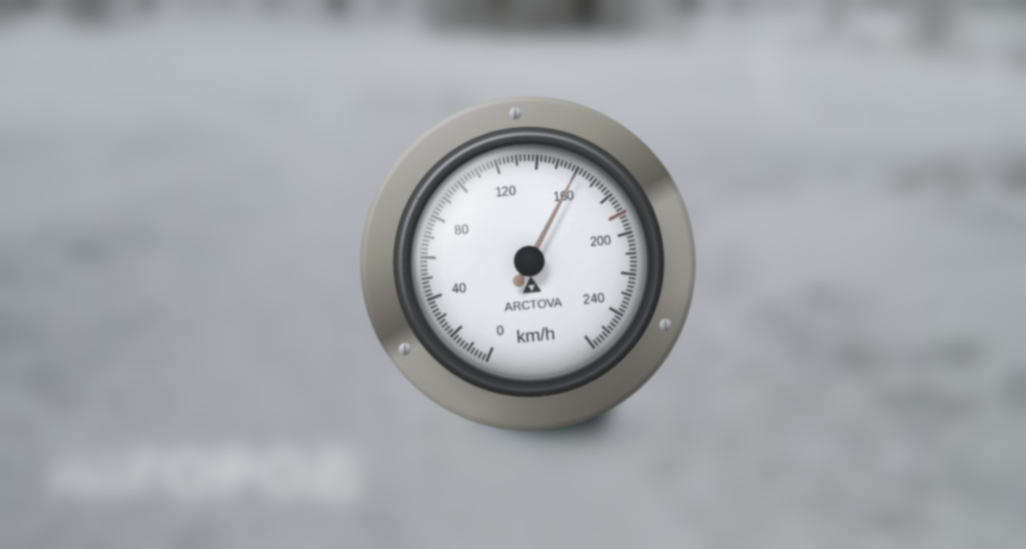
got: 160 km/h
